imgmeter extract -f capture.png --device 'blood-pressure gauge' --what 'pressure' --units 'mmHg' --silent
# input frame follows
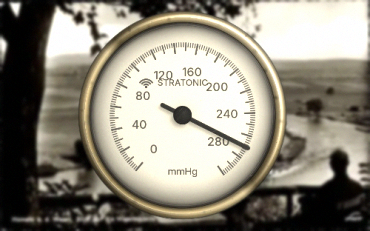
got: 270 mmHg
